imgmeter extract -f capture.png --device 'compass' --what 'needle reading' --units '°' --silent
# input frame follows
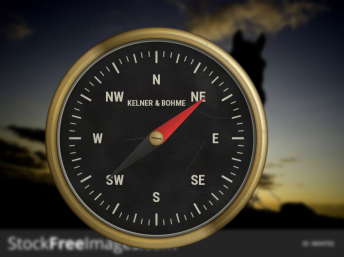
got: 50 °
